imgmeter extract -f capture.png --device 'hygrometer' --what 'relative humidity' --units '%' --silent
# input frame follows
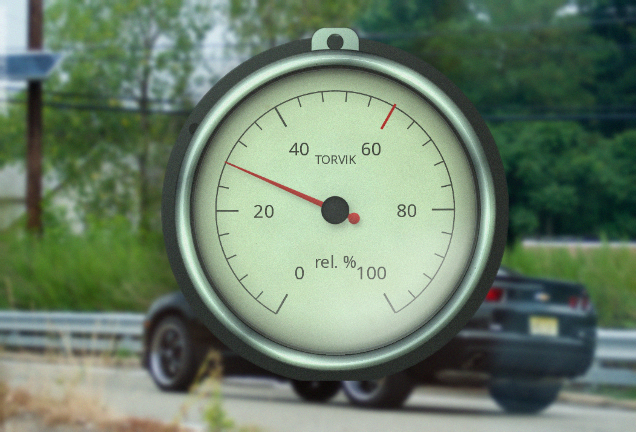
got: 28 %
